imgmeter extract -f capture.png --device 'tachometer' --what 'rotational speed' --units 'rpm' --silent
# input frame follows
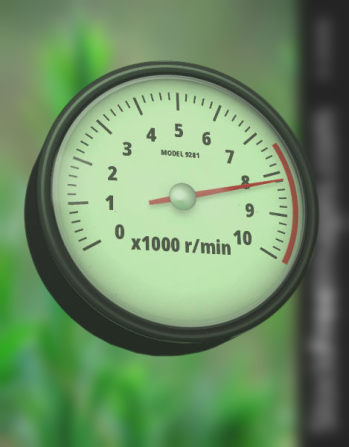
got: 8200 rpm
